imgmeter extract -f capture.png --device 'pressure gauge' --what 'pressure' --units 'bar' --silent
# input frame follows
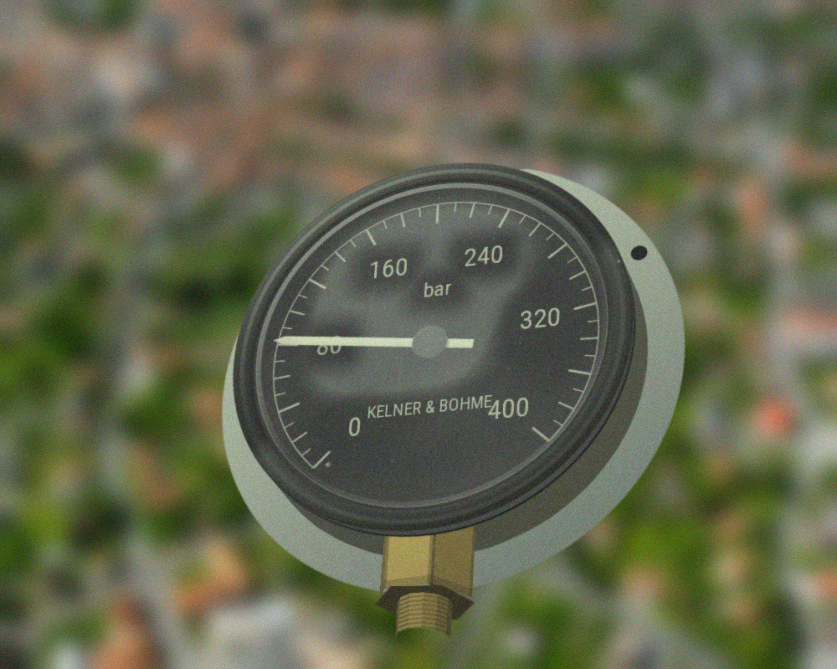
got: 80 bar
